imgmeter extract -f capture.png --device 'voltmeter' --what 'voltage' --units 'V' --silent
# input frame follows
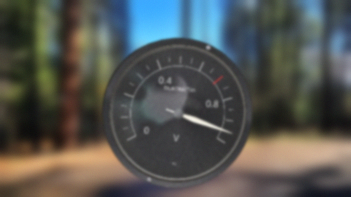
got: 0.95 V
